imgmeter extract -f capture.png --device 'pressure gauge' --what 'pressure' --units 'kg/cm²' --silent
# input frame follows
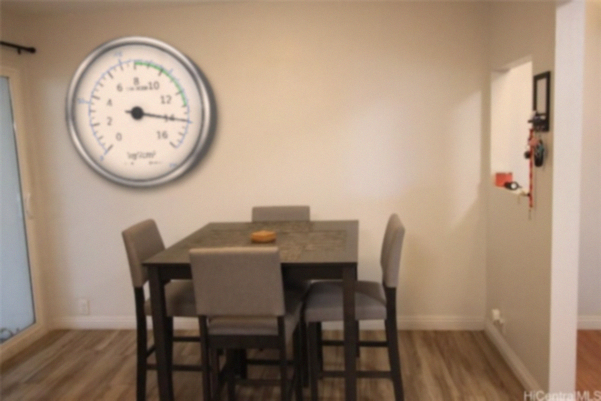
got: 14 kg/cm²
